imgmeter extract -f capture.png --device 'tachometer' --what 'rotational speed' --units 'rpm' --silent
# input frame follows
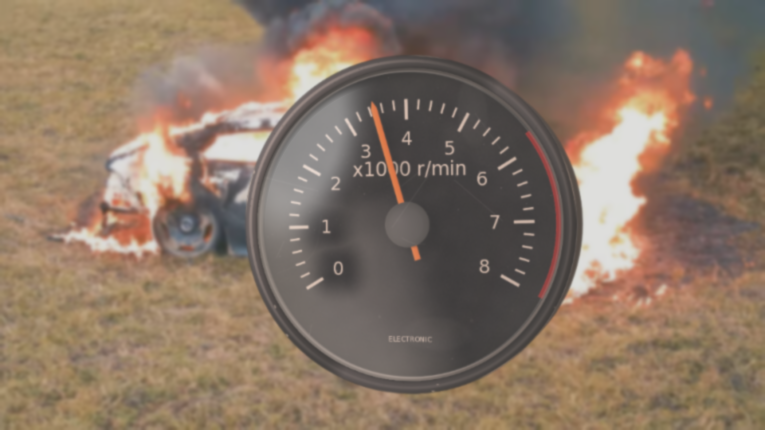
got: 3500 rpm
